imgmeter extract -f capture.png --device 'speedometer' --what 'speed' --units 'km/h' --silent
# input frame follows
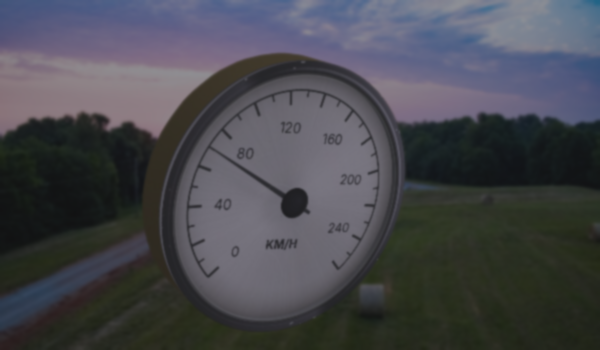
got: 70 km/h
